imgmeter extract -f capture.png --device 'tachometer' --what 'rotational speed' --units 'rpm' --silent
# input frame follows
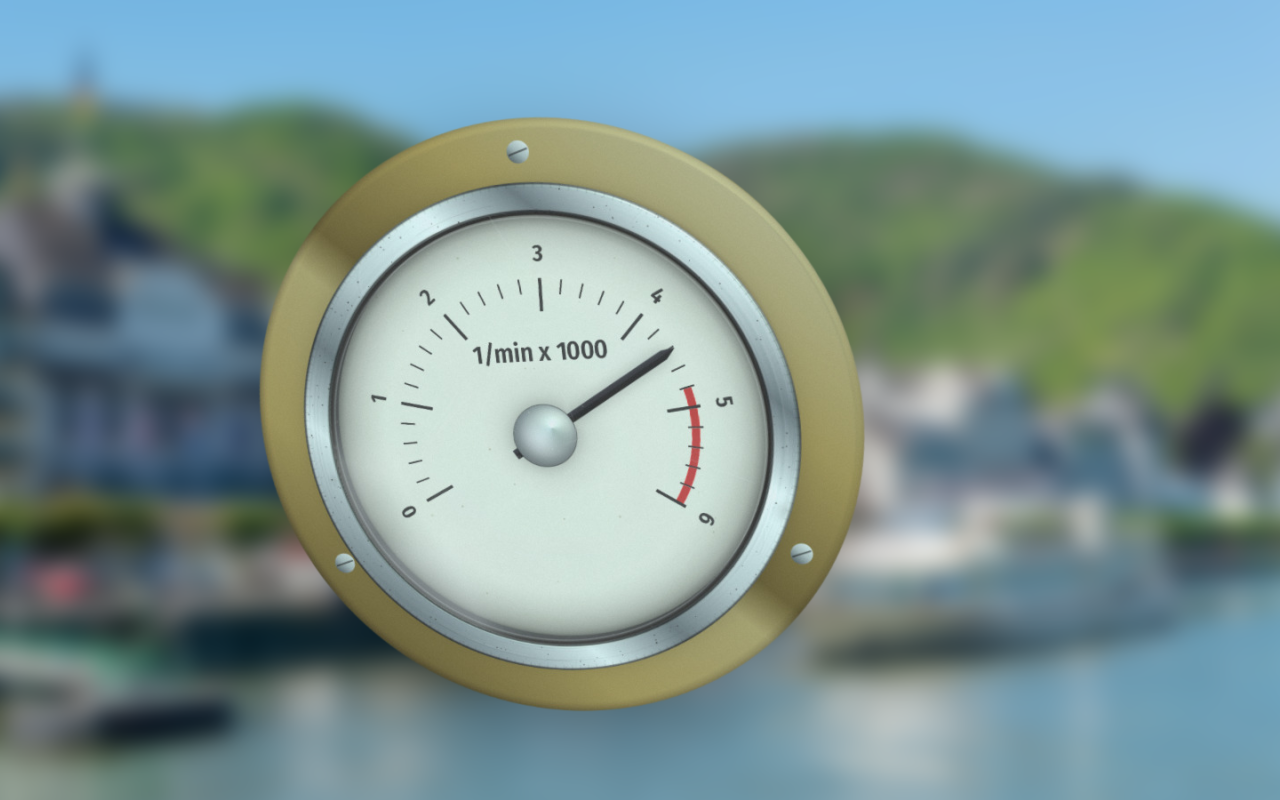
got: 4400 rpm
